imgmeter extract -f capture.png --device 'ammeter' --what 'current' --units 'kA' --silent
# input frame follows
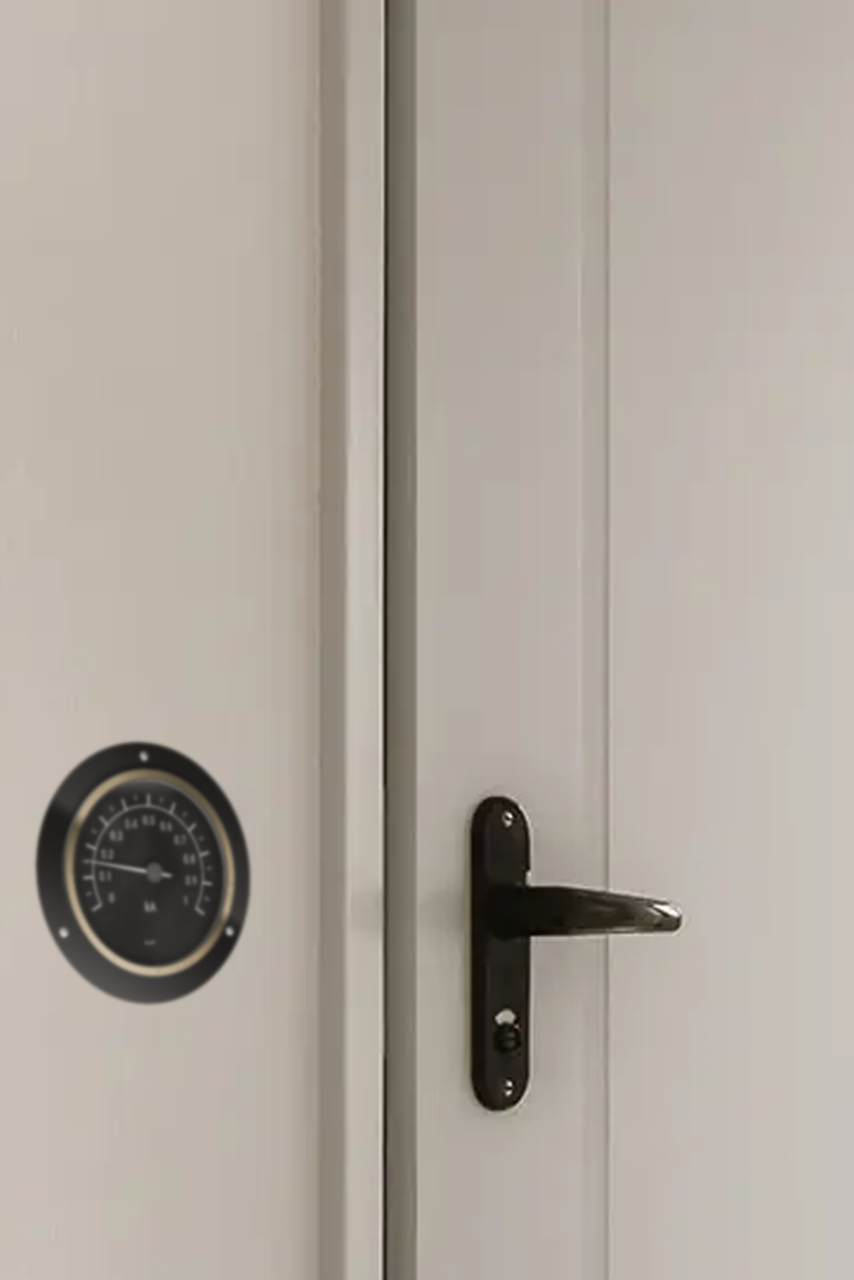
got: 0.15 kA
